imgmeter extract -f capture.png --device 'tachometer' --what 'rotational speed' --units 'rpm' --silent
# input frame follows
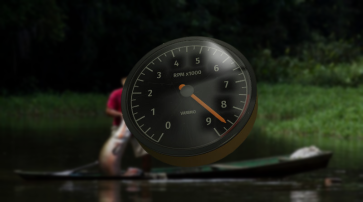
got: 8625 rpm
